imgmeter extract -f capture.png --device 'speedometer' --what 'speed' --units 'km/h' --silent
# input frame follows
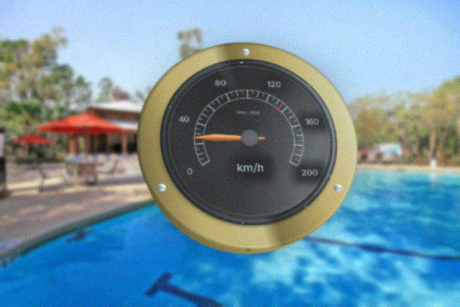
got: 25 km/h
